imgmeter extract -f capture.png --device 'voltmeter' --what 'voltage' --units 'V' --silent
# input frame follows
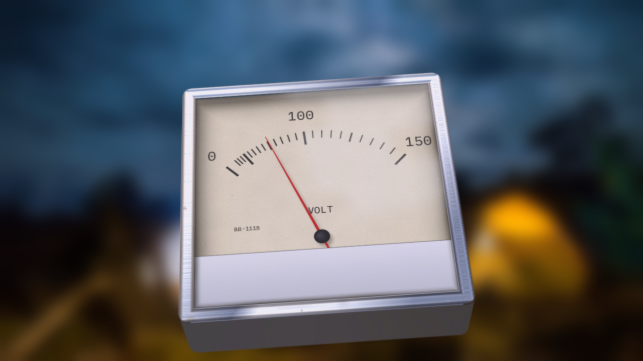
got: 75 V
